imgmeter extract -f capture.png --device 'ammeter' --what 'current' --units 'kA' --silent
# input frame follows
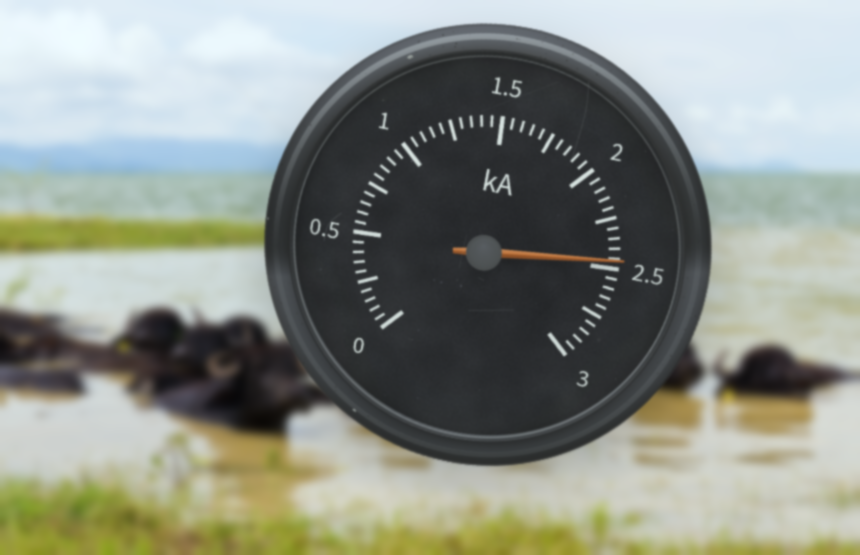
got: 2.45 kA
